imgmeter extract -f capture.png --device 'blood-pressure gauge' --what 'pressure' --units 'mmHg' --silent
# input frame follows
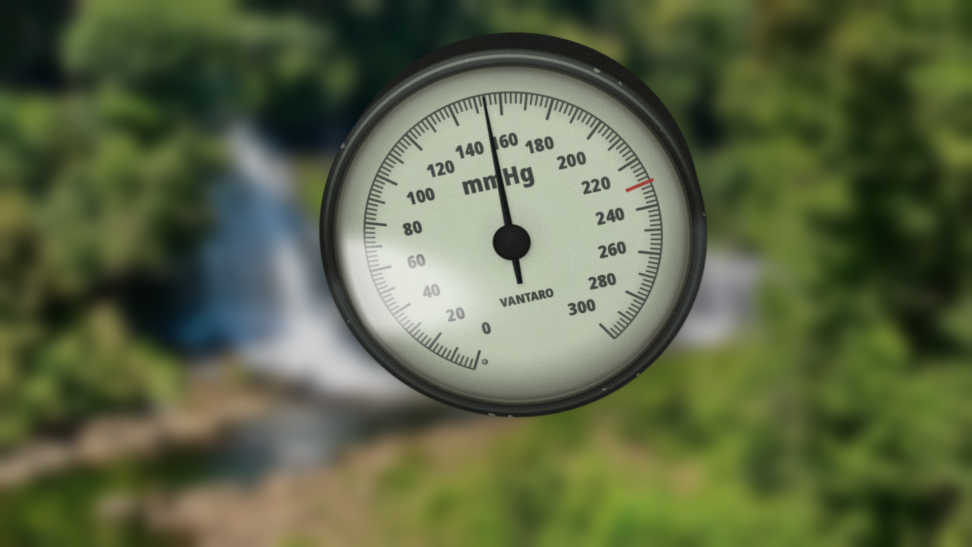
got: 154 mmHg
